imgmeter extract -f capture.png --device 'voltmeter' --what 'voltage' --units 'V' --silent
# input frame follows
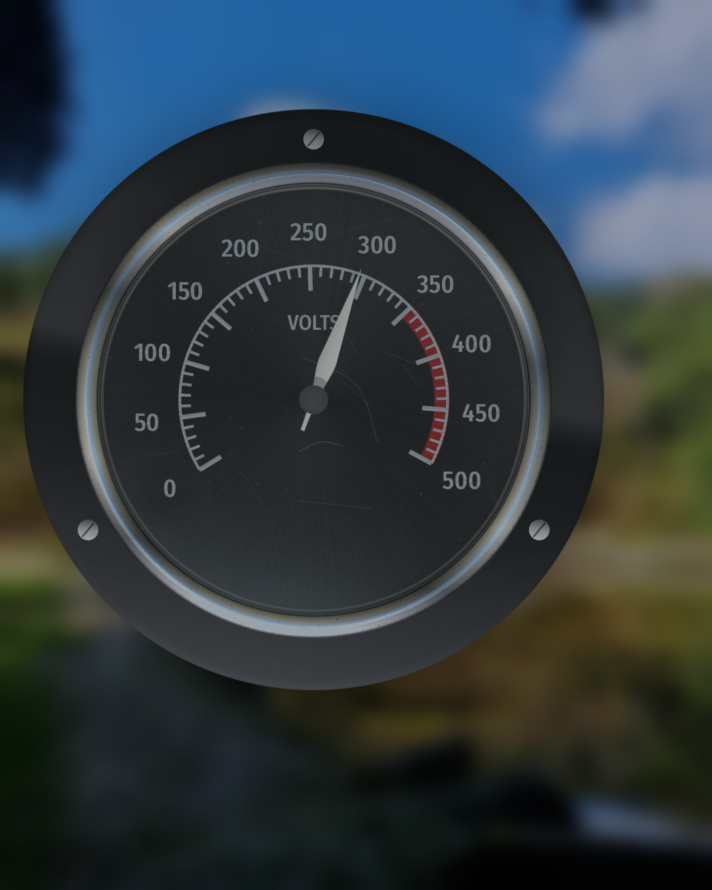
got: 295 V
